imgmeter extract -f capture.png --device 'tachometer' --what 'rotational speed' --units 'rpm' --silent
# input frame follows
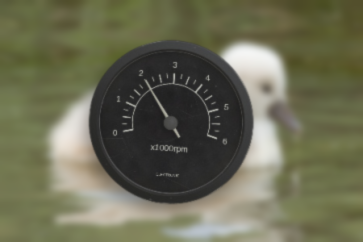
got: 2000 rpm
